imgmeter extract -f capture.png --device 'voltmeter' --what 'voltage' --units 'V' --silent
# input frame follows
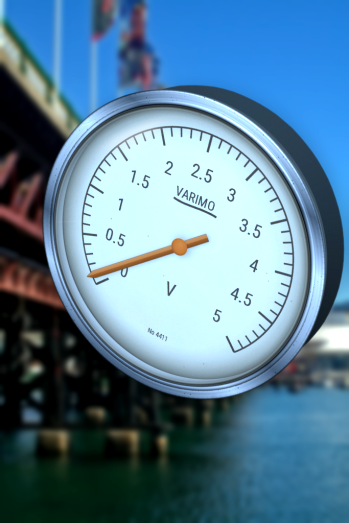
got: 0.1 V
